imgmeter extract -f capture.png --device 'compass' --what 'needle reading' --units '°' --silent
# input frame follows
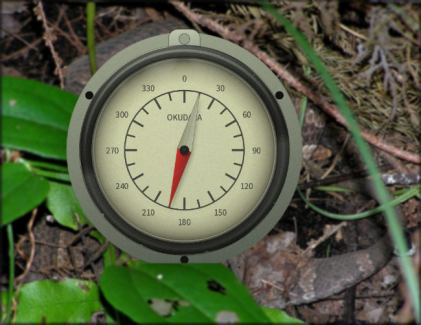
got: 195 °
